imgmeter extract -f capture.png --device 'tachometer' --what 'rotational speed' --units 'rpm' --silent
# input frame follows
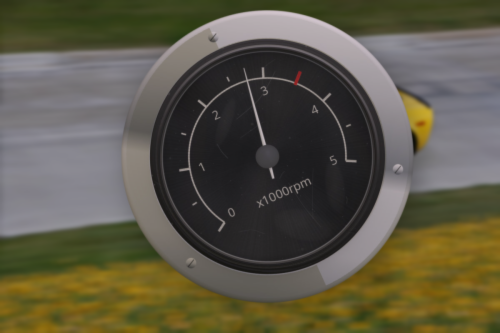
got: 2750 rpm
